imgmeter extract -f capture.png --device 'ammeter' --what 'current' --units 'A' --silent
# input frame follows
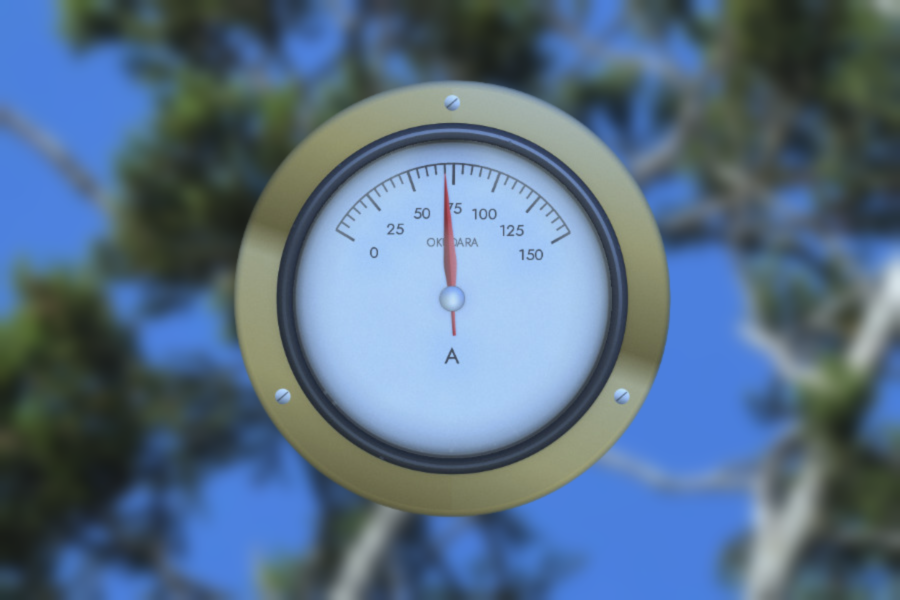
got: 70 A
